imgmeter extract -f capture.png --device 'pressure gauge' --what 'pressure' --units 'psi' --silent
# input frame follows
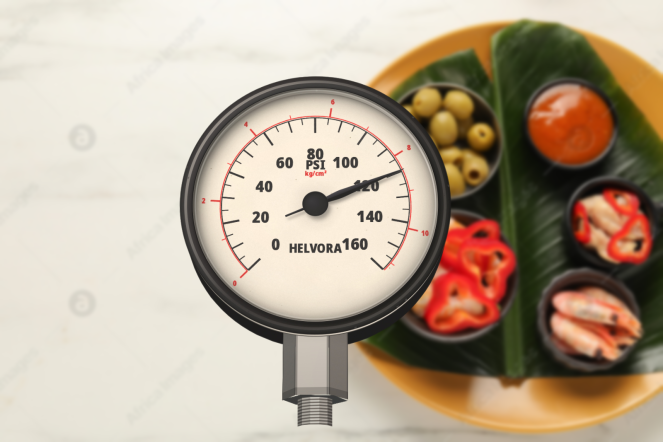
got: 120 psi
